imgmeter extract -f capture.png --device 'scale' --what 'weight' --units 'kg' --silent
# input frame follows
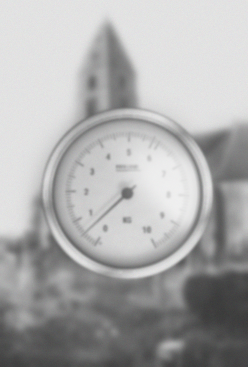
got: 0.5 kg
